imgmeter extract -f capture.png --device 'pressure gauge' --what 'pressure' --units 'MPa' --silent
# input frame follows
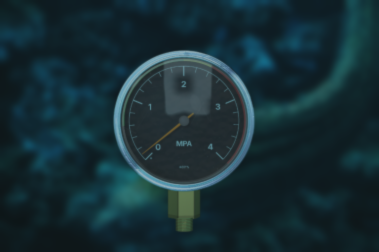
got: 0.1 MPa
